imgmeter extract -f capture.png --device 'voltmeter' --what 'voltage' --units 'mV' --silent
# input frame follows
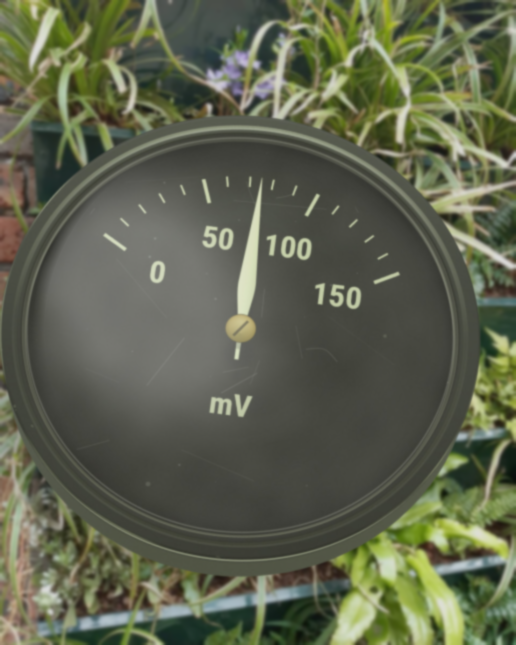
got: 75 mV
